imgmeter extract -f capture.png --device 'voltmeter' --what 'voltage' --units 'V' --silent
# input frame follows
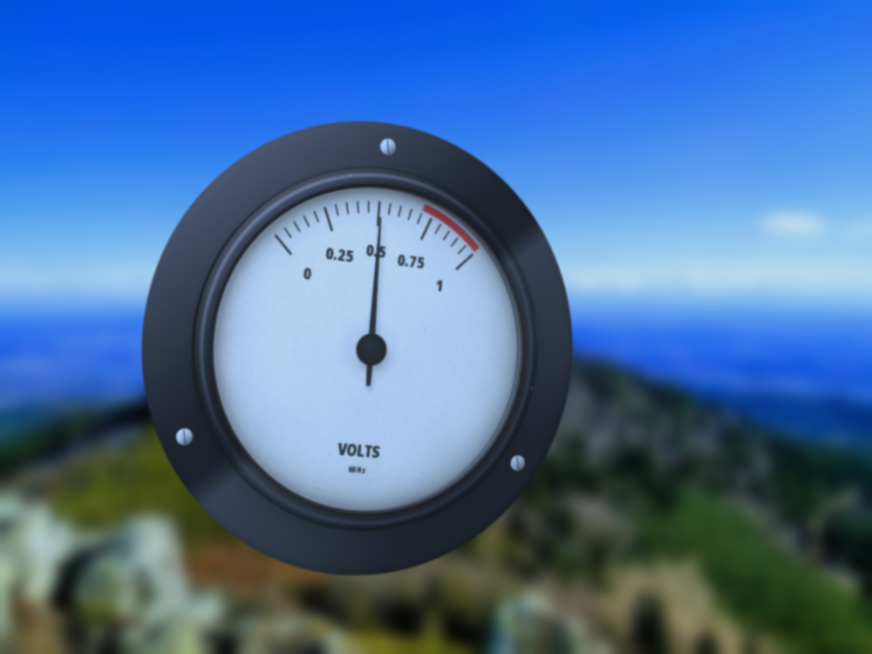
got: 0.5 V
